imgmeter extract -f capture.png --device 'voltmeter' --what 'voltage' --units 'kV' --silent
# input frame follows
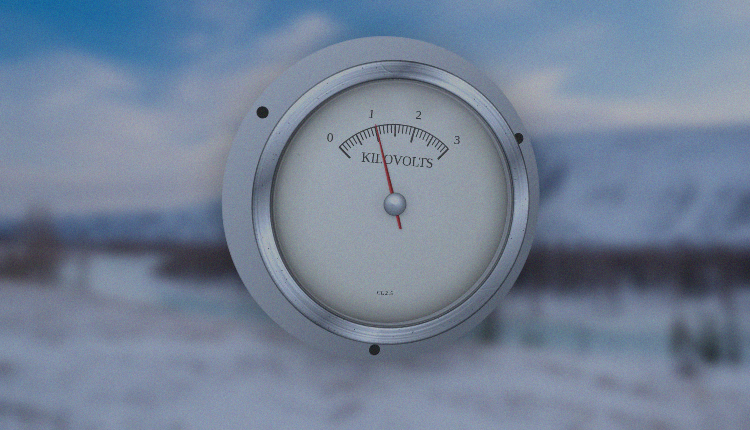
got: 1 kV
